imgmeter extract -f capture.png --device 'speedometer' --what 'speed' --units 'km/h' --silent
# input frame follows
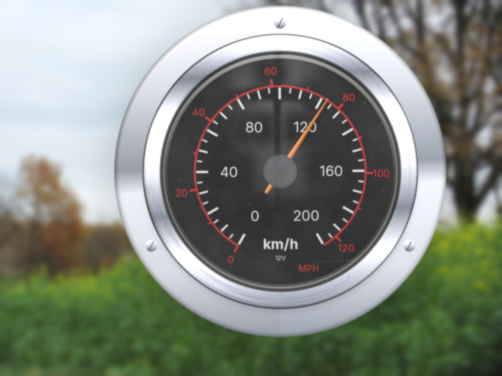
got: 122.5 km/h
